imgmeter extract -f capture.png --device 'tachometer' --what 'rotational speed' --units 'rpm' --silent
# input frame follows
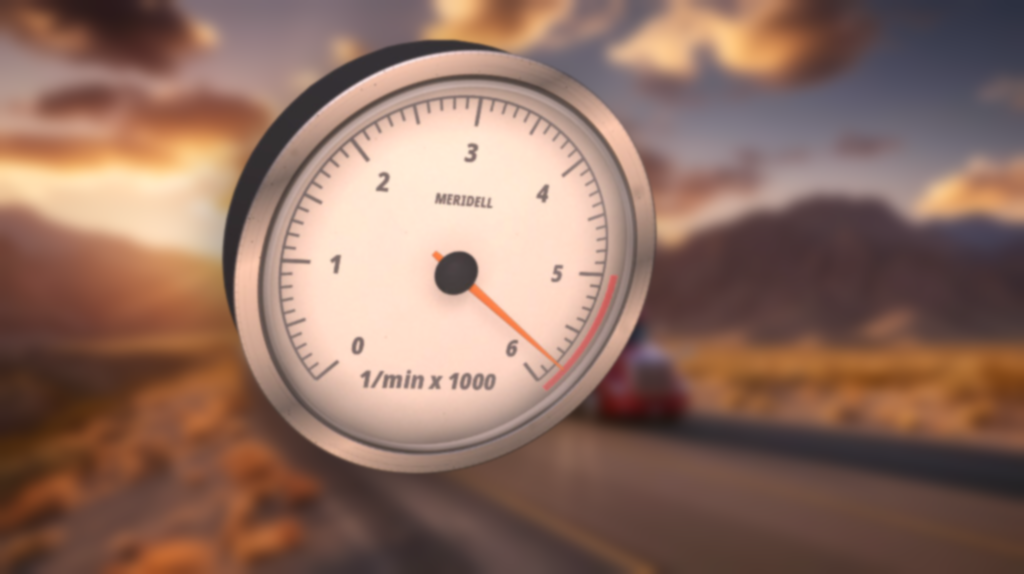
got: 5800 rpm
